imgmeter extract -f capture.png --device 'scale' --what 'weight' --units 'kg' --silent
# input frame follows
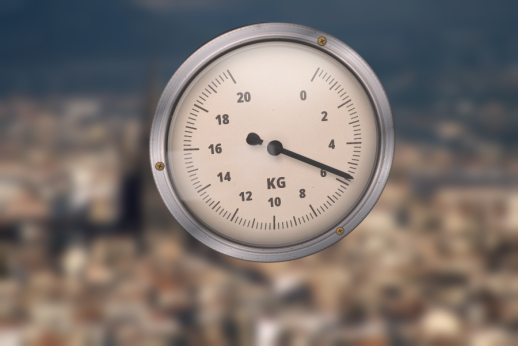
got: 5.6 kg
